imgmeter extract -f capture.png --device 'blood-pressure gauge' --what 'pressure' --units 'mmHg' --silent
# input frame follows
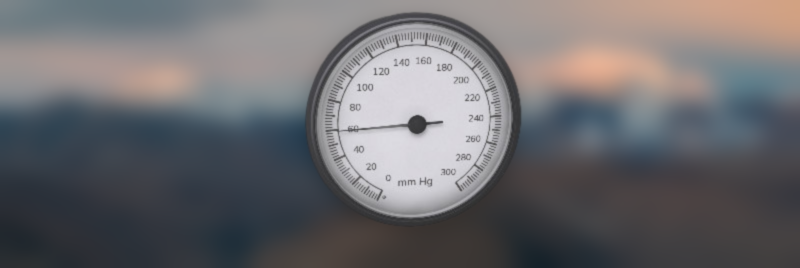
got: 60 mmHg
